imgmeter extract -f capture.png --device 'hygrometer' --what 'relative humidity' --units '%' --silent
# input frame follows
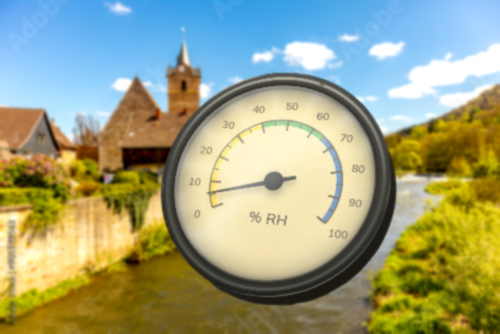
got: 5 %
